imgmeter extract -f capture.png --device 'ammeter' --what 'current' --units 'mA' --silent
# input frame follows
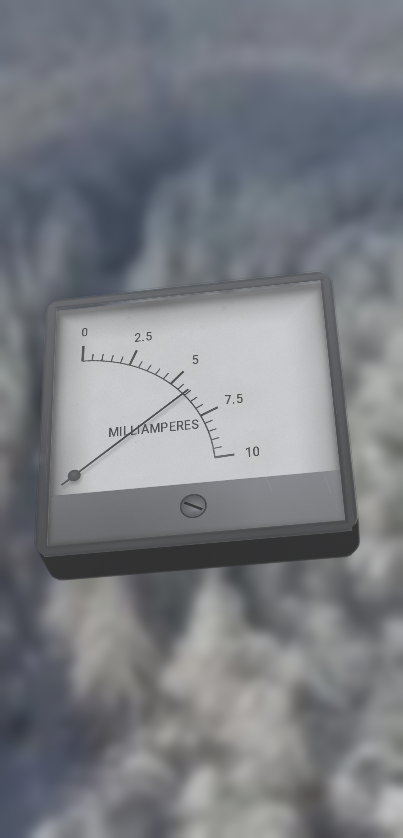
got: 6 mA
